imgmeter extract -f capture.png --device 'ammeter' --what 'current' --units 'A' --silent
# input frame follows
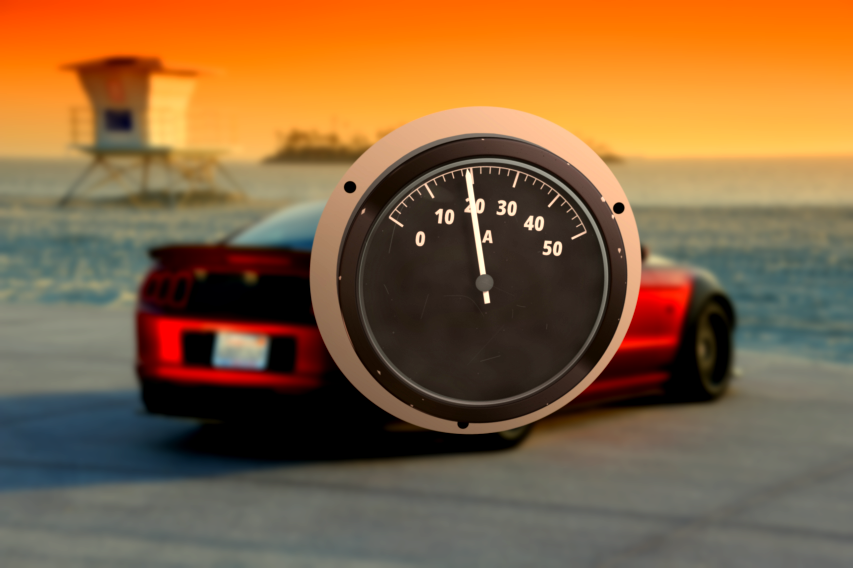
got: 19 A
